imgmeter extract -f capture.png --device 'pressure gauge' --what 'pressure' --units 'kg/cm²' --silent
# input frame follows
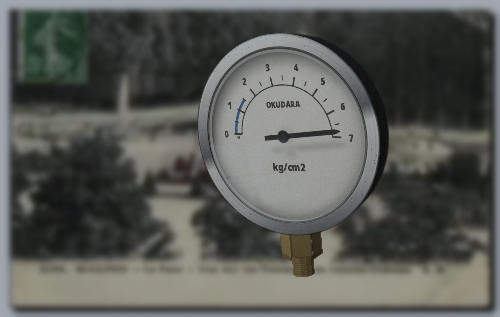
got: 6.75 kg/cm²
